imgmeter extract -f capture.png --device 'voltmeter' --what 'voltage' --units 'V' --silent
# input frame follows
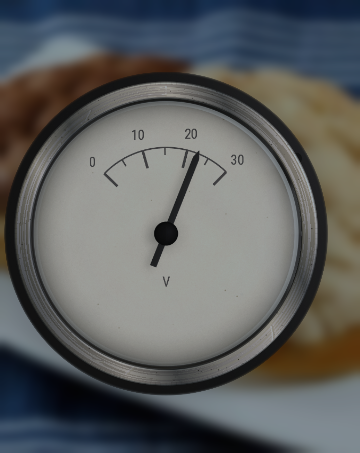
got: 22.5 V
